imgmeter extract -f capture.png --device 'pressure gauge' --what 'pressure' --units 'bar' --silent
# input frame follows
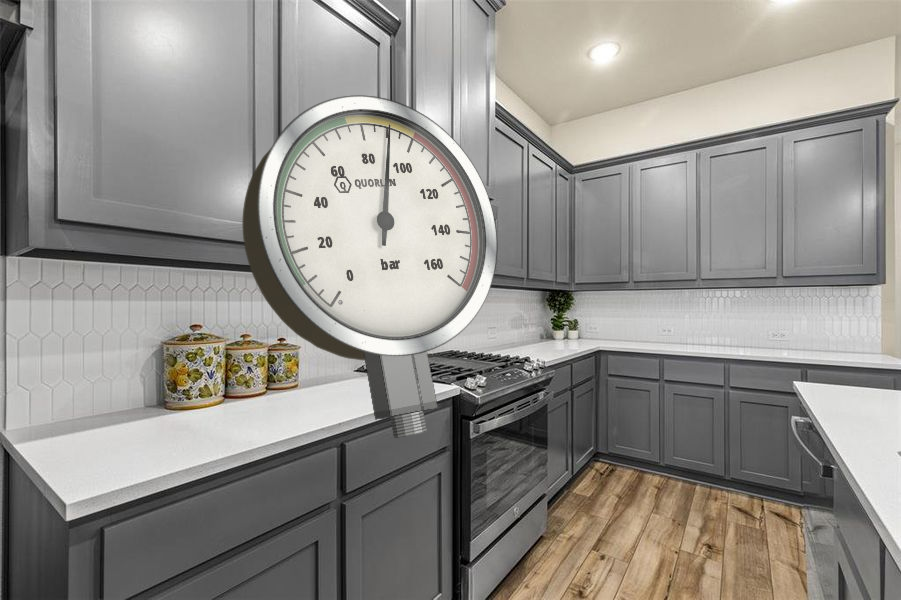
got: 90 bar
